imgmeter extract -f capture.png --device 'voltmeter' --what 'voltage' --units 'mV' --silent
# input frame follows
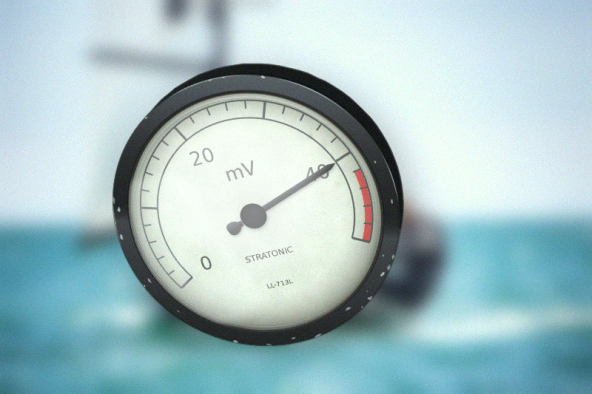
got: 40 mV
